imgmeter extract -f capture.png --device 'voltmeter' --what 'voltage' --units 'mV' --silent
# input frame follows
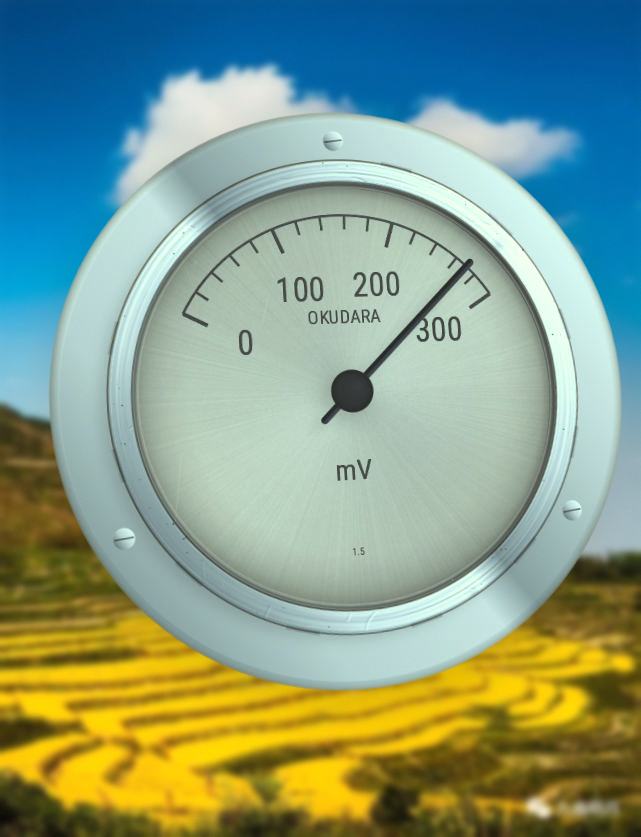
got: 270 mV
